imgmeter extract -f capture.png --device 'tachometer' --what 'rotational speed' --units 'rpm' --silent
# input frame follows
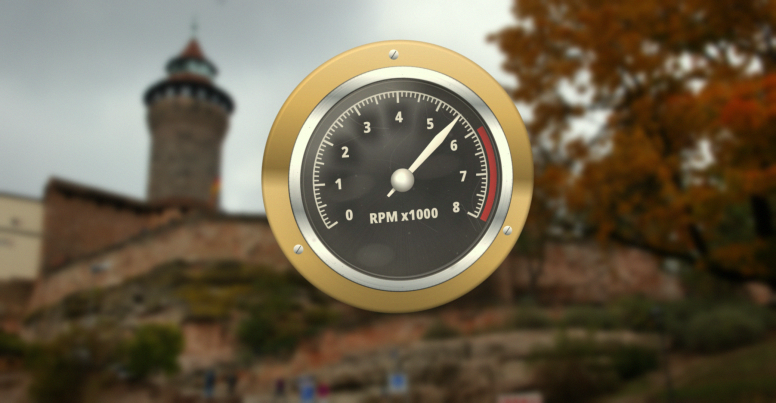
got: 5500 rpm
